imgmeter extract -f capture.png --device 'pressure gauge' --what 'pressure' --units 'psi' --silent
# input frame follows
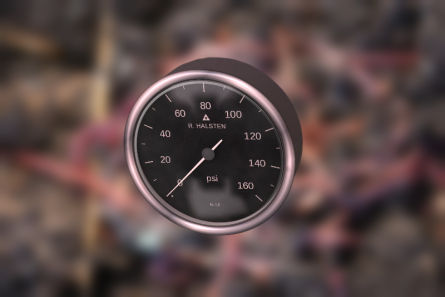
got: 0 psi
